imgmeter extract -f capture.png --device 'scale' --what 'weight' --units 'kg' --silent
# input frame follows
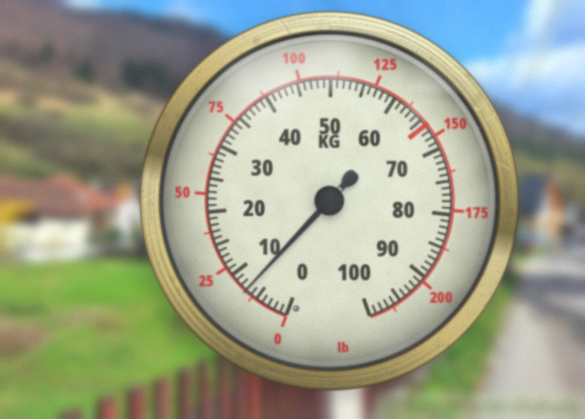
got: 7 kg
